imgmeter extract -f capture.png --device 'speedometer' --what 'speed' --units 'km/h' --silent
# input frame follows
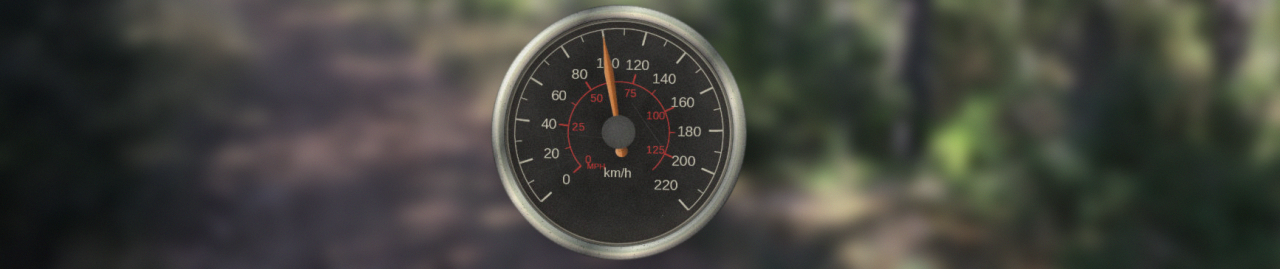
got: 100 km/h
